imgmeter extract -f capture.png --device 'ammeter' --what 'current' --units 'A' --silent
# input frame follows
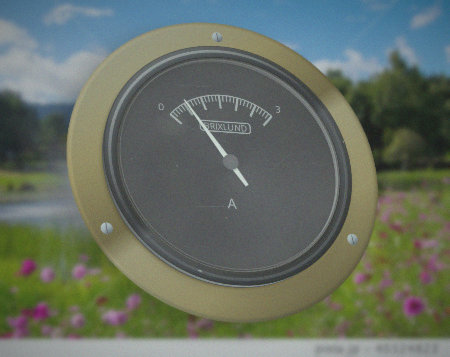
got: 0.5 A
